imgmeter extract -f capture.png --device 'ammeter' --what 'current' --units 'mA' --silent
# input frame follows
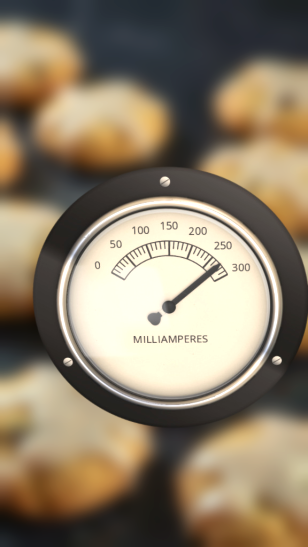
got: 270 mA
